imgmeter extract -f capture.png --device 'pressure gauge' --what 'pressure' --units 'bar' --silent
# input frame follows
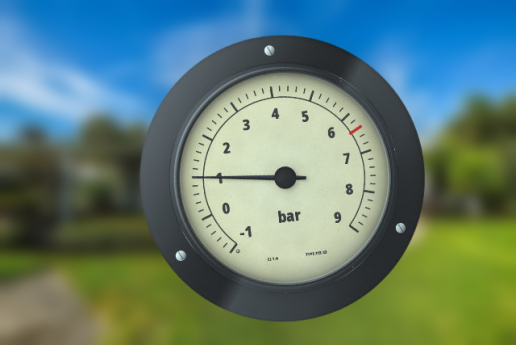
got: 1 bar
